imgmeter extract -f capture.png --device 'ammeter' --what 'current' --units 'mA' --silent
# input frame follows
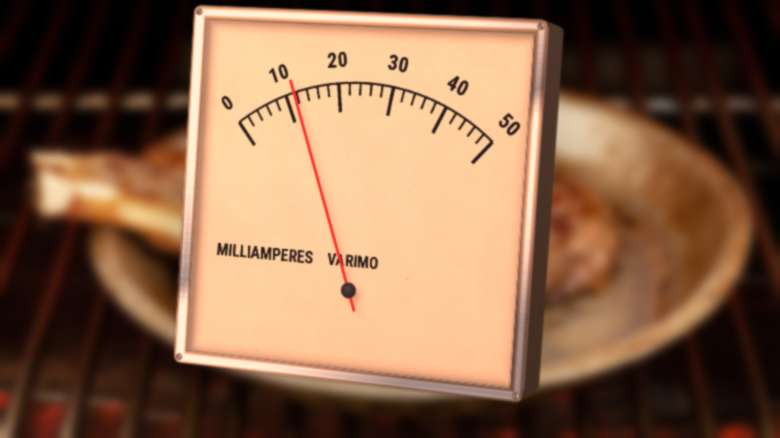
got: 12 mA
